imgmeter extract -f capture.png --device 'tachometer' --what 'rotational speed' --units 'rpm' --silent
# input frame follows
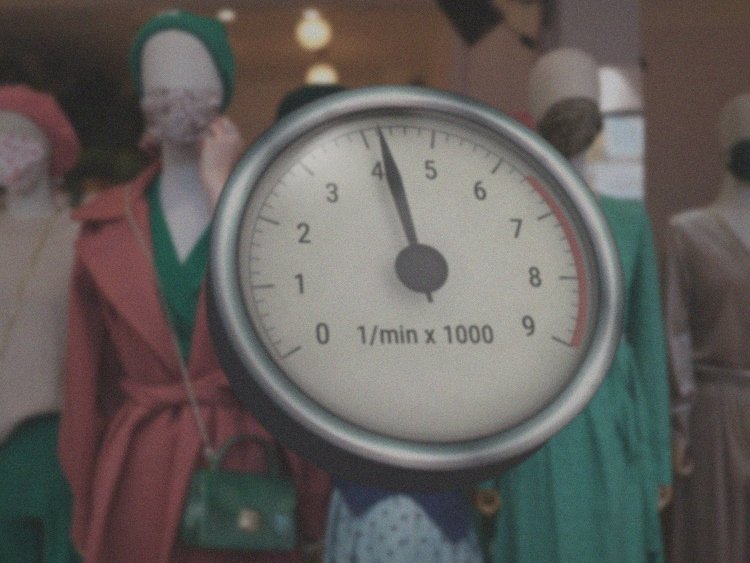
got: 4200 rpm
